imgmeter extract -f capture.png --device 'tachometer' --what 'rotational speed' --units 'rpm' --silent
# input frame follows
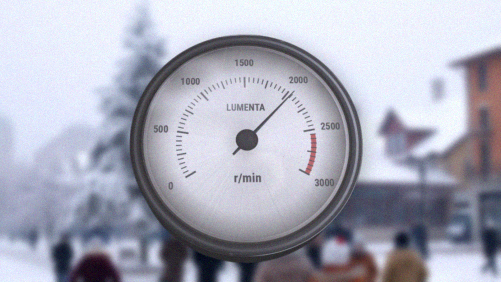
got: 2050 rpm
